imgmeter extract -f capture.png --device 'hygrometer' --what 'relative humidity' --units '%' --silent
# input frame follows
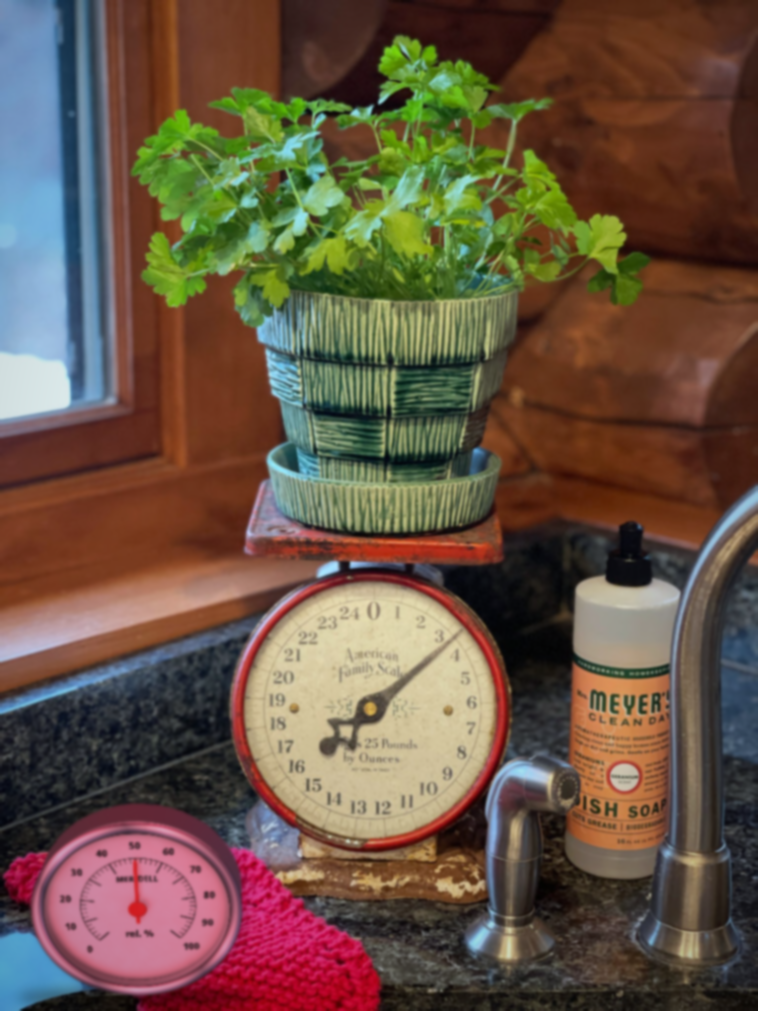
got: 50 %
